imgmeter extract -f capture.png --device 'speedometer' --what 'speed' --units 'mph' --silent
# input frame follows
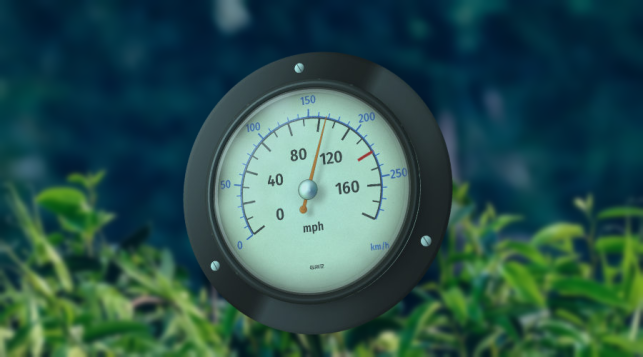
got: 105 mph
